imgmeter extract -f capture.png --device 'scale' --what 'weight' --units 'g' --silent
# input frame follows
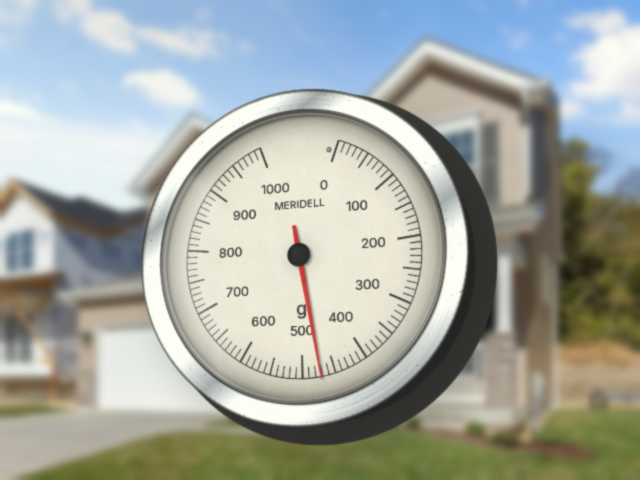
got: 470 g
